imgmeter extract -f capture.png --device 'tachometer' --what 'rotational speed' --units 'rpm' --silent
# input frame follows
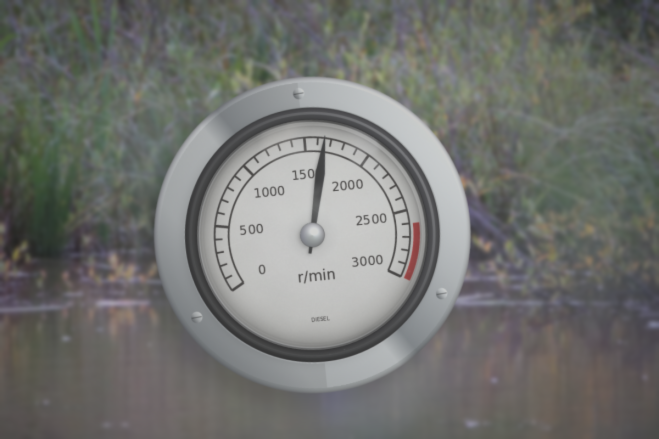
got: 1650 rpm
